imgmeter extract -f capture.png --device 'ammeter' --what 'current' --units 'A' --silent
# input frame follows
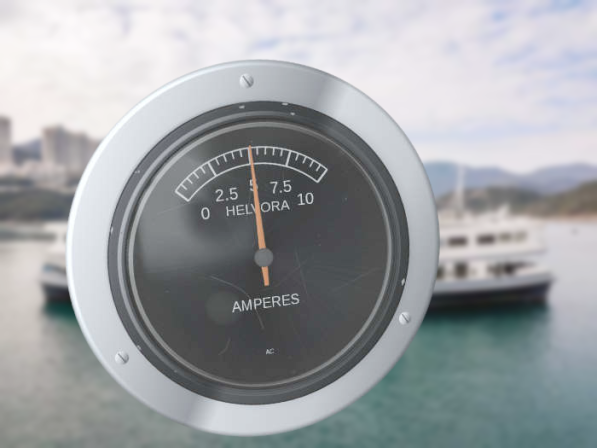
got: 5 A
